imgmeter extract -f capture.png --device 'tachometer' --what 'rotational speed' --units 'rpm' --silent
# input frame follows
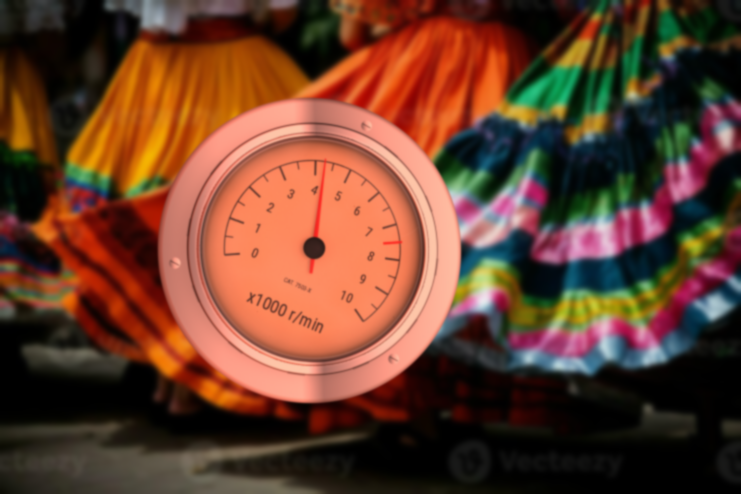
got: 4250 rpm
